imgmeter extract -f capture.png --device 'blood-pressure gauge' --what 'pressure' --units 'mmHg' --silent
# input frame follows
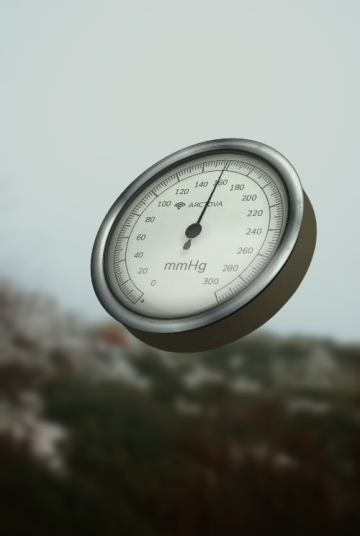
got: 160 mmHg
